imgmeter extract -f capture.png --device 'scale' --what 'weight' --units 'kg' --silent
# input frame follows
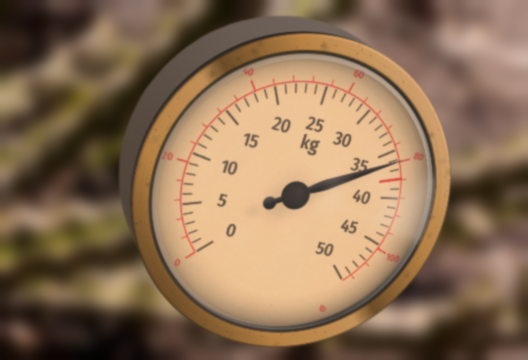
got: 36 kg
